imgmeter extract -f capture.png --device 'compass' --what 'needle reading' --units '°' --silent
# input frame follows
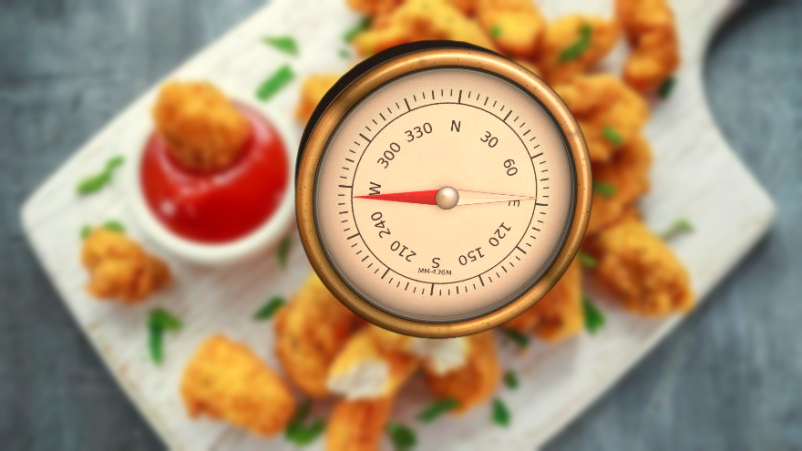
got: 265 °
